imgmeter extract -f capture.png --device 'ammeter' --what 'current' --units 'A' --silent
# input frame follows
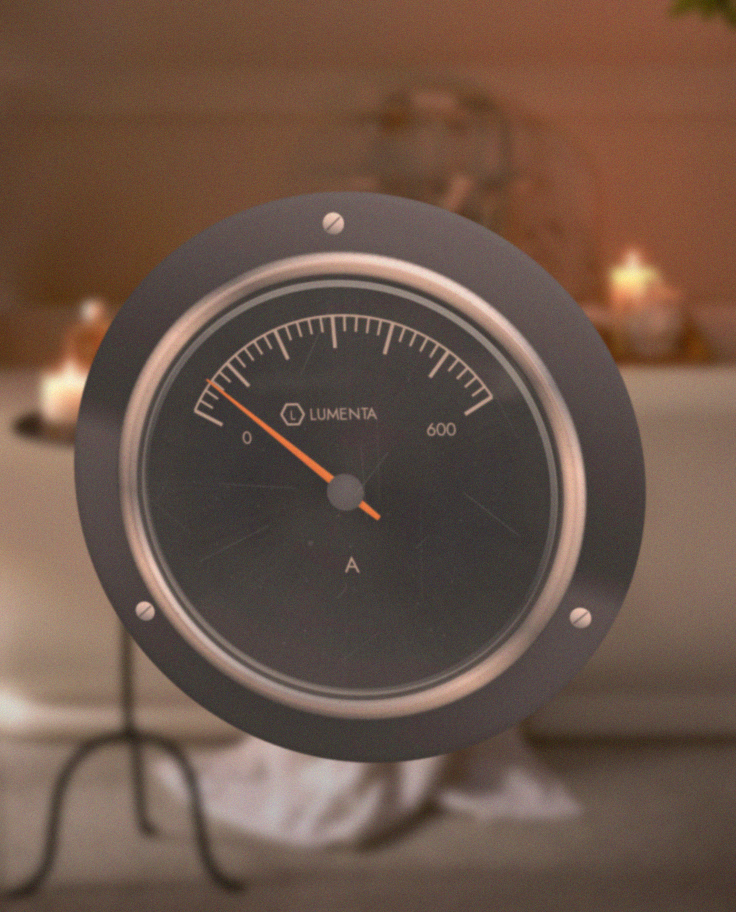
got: 60 A
